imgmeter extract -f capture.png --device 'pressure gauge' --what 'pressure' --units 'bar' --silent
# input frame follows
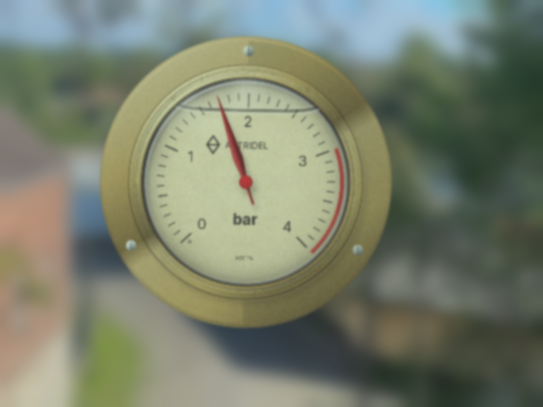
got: 1.7 bar
